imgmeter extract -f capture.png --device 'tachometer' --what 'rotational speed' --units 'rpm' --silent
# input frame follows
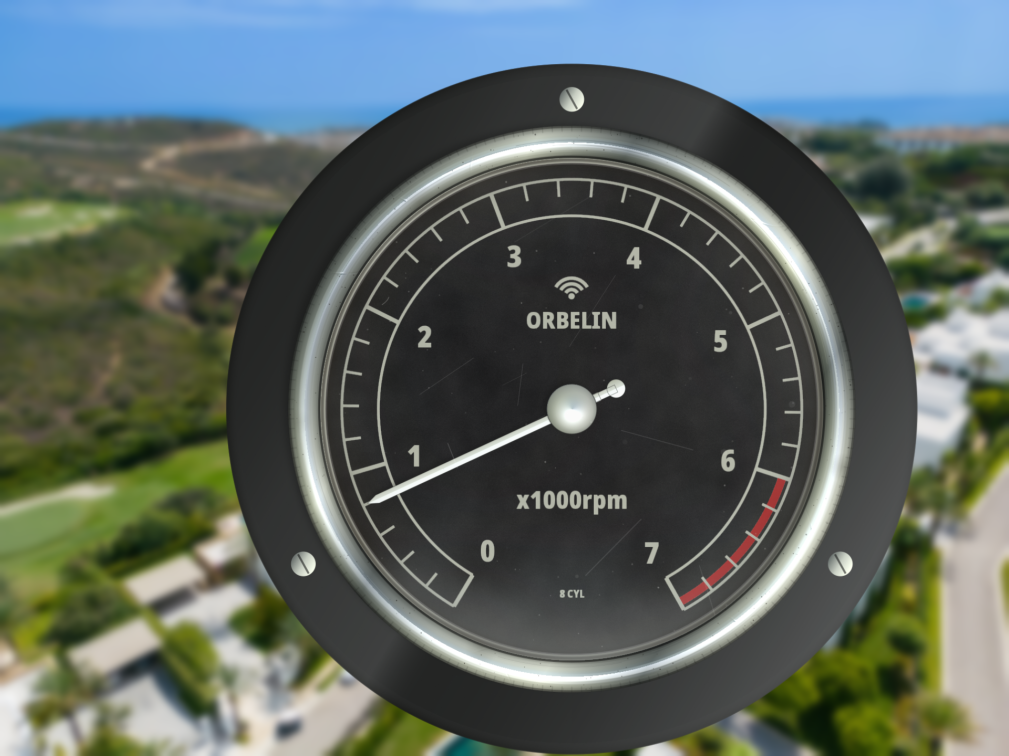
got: 800 rpm
